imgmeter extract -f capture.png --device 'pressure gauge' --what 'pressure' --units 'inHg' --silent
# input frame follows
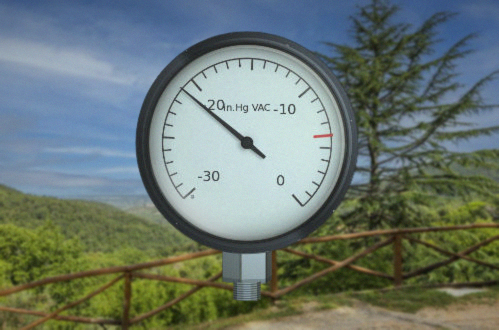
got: -21 inHg
